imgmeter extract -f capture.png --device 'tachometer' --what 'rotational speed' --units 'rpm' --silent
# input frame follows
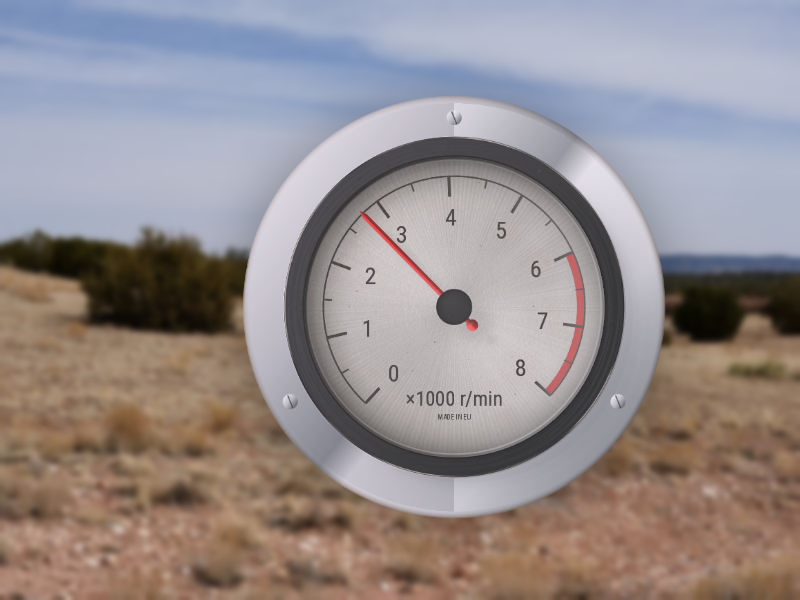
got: 2750 rpm
